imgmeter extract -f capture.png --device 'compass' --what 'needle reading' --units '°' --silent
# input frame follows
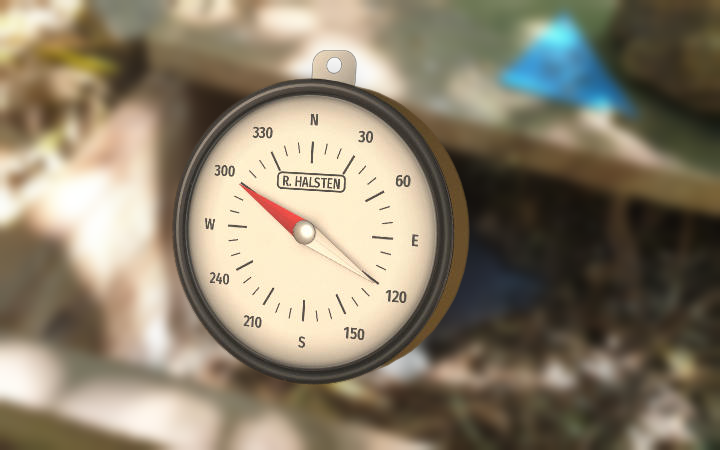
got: 300 °
